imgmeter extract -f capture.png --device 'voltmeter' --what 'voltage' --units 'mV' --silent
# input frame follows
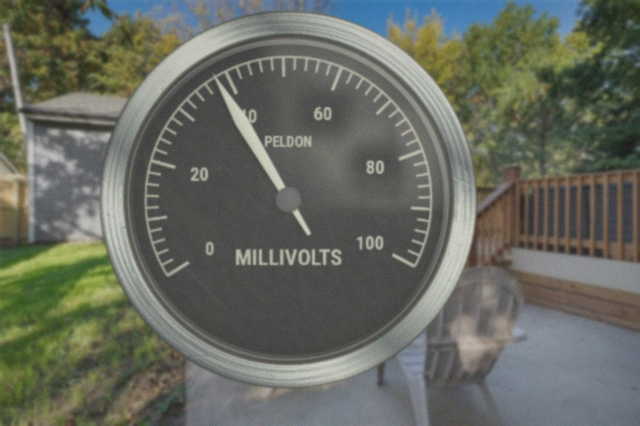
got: 38 mV
